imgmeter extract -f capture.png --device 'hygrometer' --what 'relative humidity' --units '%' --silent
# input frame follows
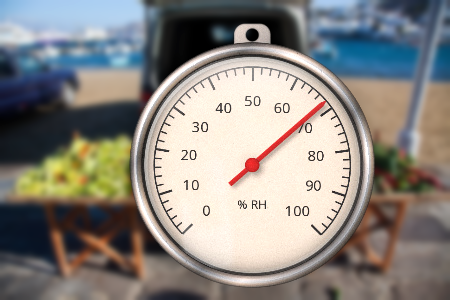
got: 68 %
